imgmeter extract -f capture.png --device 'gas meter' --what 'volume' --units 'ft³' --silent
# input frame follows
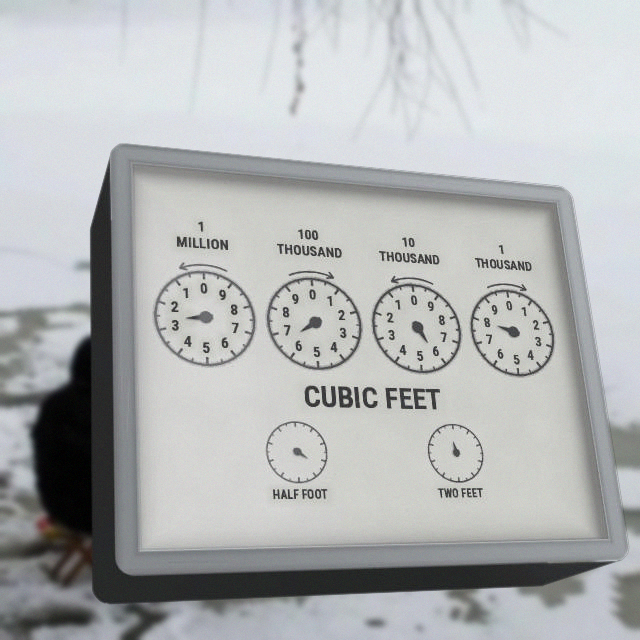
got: 265800 ft³
